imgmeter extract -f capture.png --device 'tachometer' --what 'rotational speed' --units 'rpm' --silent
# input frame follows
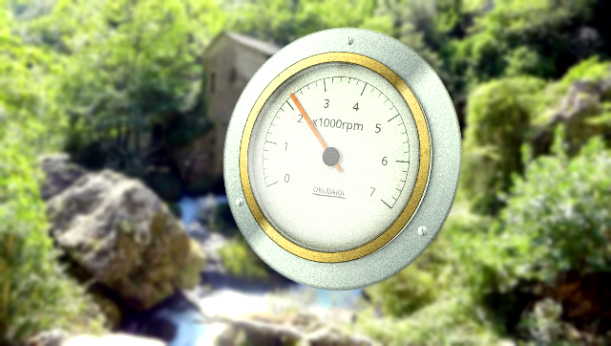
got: 2200 rpm
